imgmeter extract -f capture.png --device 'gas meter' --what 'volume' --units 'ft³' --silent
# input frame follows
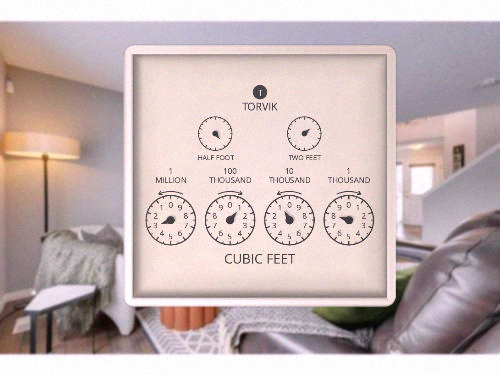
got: 310800 ft³
